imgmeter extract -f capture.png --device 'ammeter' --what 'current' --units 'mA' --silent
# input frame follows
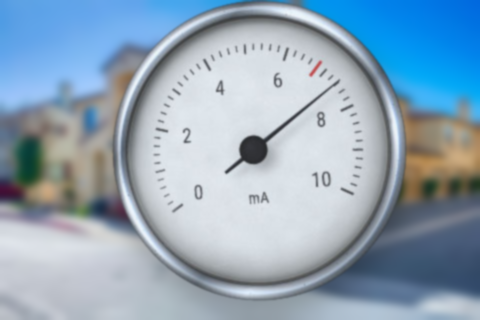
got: 7.4 mA
